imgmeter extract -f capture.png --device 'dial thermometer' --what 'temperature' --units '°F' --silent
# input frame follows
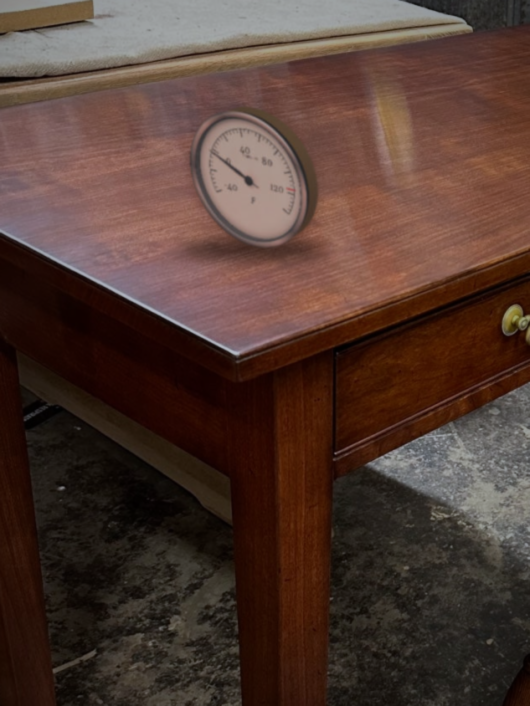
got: 0 °F
